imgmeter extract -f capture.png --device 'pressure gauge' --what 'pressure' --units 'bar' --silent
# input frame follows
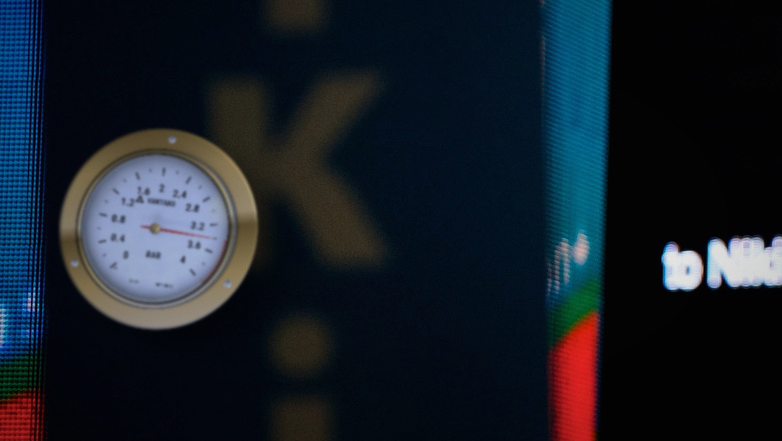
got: 3.4 bar
